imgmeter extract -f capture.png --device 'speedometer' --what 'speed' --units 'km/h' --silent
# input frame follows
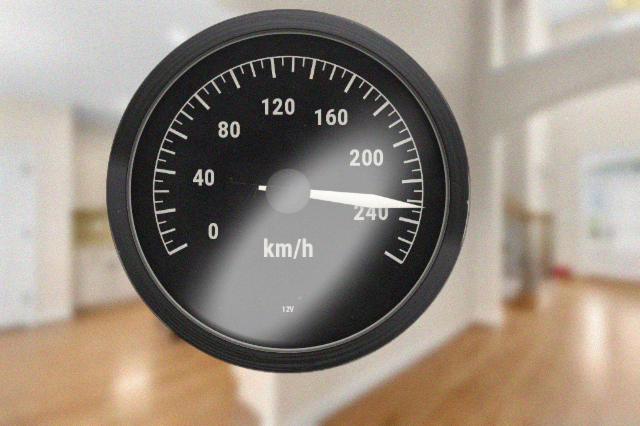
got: 232.5 km/h
